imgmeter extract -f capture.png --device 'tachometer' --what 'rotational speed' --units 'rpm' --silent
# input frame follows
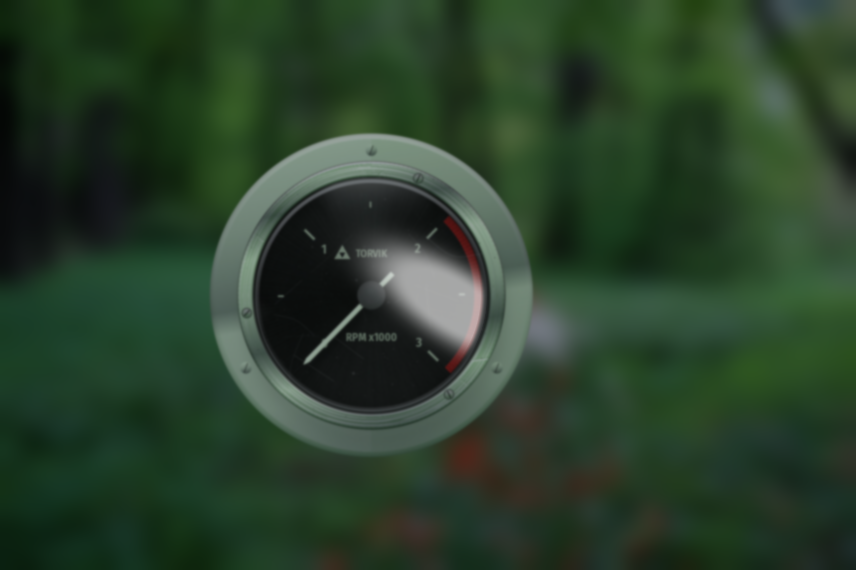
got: 0 rpm
